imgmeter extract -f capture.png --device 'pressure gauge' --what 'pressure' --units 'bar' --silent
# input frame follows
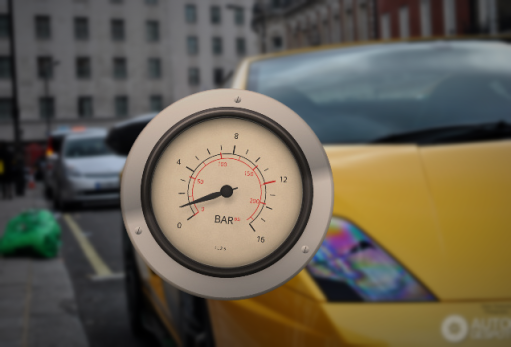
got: 1 bar
